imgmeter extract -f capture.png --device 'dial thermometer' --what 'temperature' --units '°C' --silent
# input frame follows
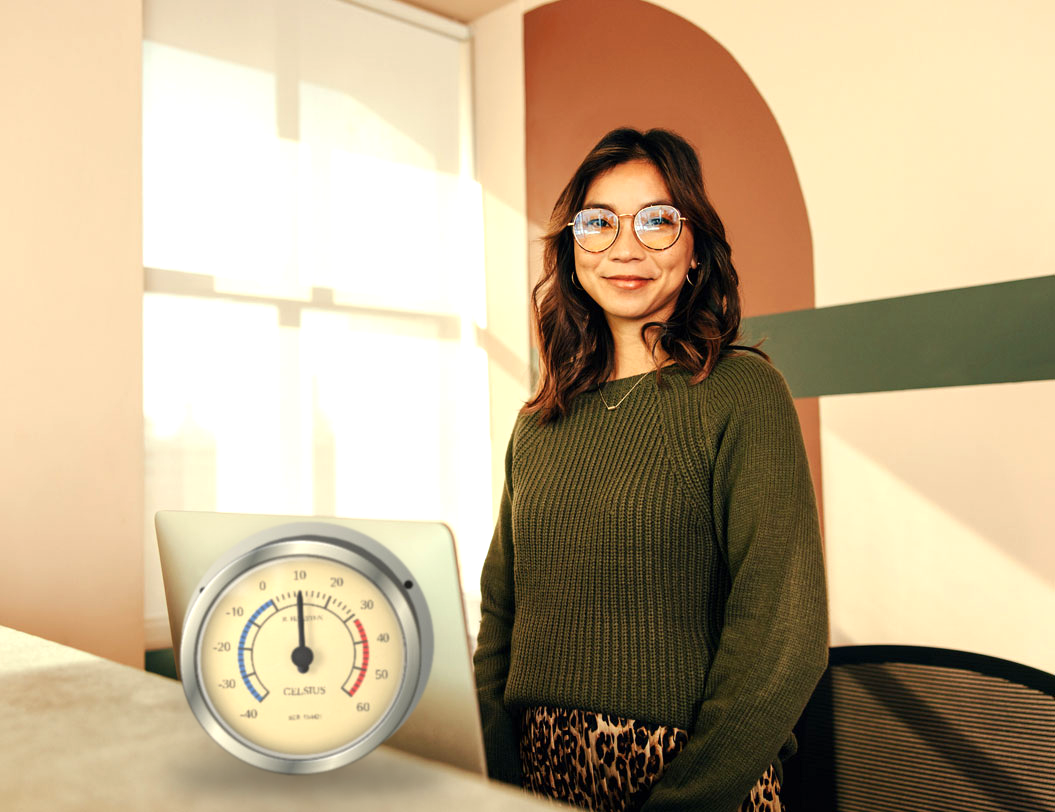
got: 10 °C
